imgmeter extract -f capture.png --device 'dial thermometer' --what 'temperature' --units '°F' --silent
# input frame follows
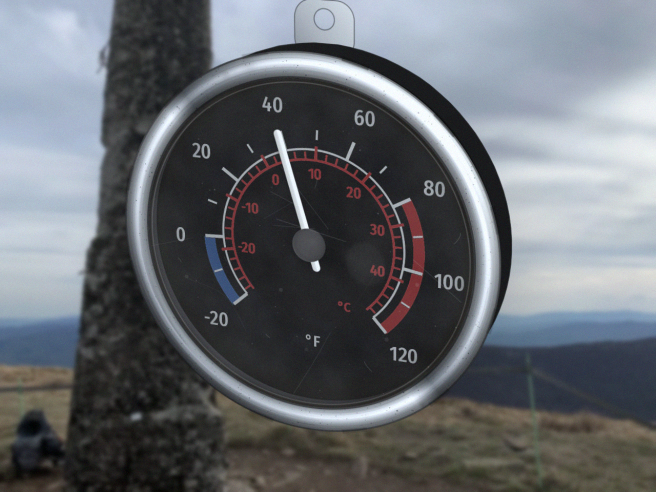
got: 40 °F
